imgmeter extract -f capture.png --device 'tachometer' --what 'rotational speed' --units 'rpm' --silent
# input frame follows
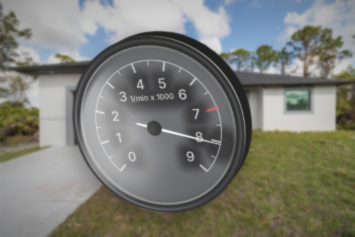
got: 8000 rpm
